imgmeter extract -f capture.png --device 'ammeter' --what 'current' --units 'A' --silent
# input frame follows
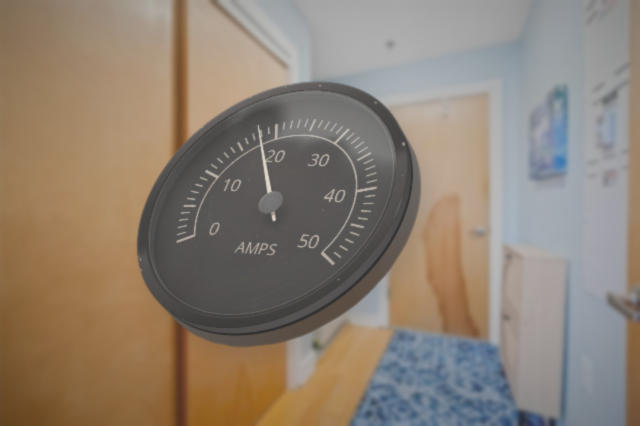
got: 18 A
